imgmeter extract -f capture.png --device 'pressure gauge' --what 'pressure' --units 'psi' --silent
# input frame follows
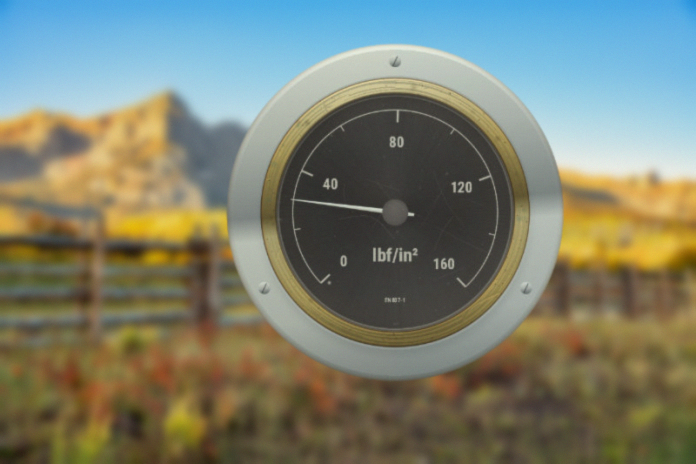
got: 30 psi
